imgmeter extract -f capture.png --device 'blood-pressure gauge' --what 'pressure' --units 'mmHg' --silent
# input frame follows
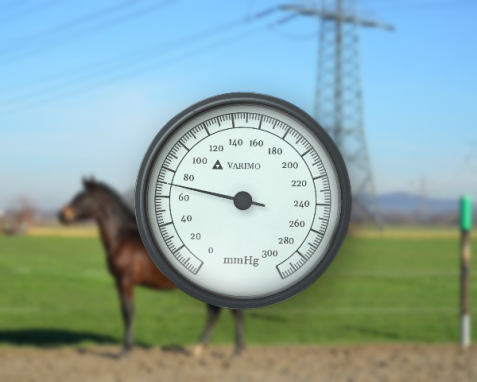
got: 70 mmHg
